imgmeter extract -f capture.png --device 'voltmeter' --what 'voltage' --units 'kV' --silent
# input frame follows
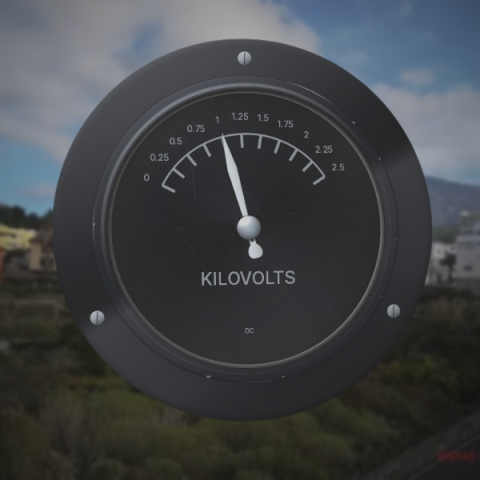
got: 1 kV
